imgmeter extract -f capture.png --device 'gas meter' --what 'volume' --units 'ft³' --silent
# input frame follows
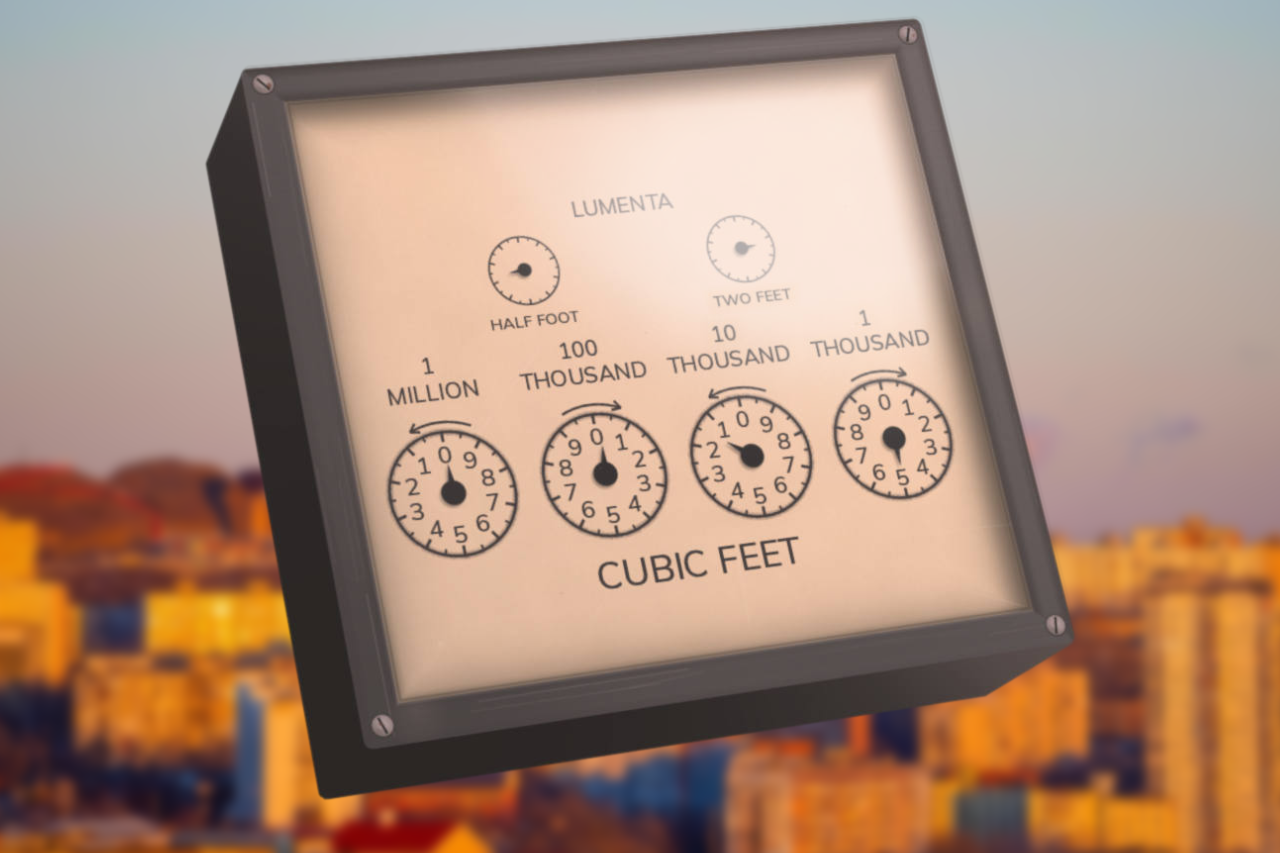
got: 1500 ft³
